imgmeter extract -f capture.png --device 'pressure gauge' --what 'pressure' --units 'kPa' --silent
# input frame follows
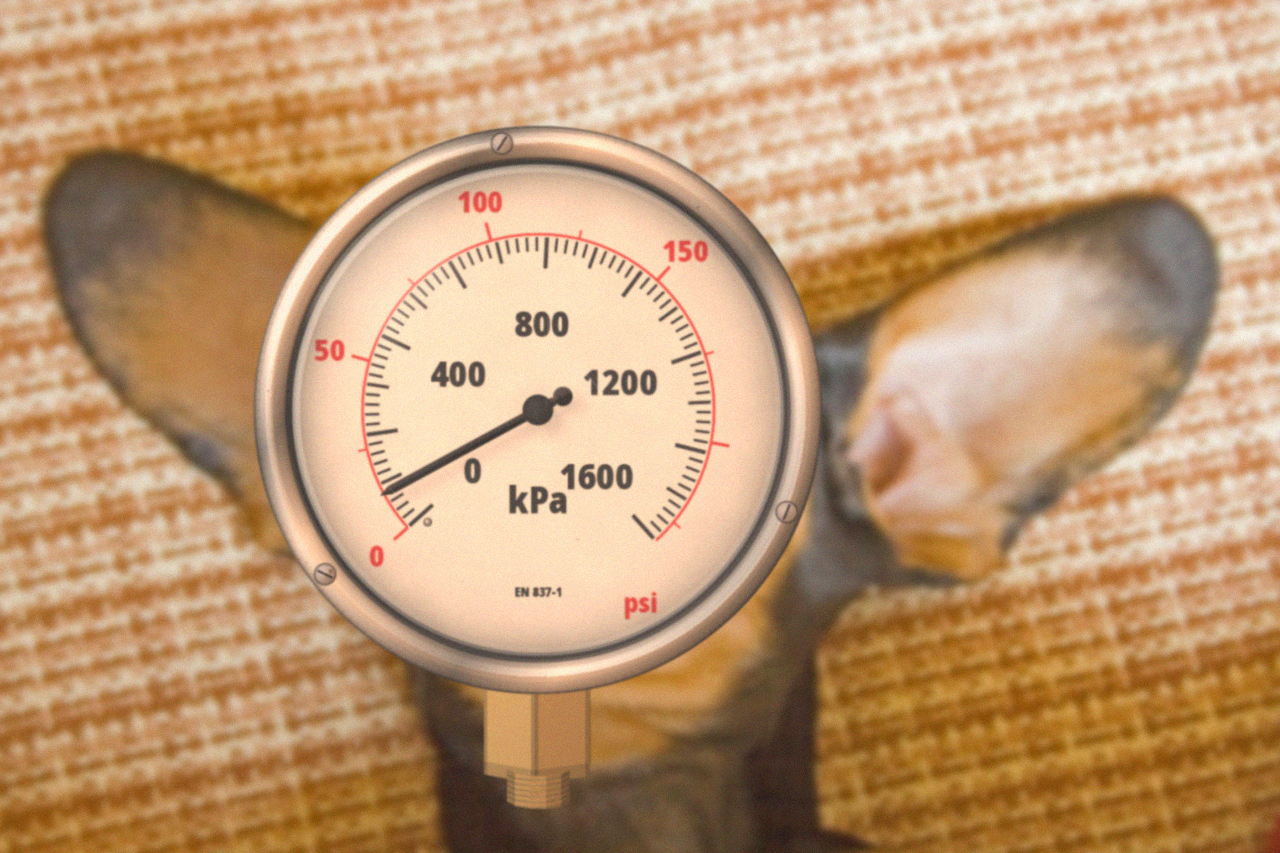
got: 80 kPa
